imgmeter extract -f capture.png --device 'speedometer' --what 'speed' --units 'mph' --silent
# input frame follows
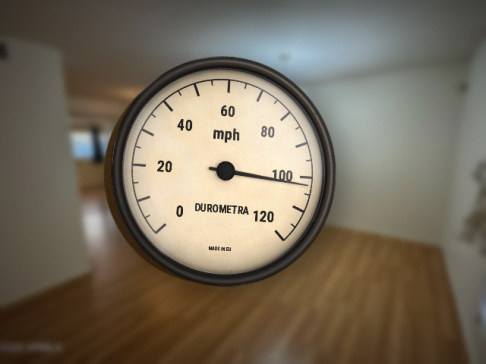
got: 102.5 mph
